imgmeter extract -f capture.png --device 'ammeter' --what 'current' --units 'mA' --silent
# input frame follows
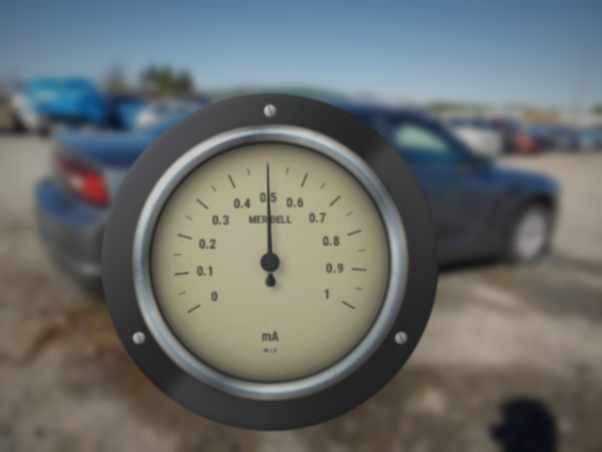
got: 0.5 mA
